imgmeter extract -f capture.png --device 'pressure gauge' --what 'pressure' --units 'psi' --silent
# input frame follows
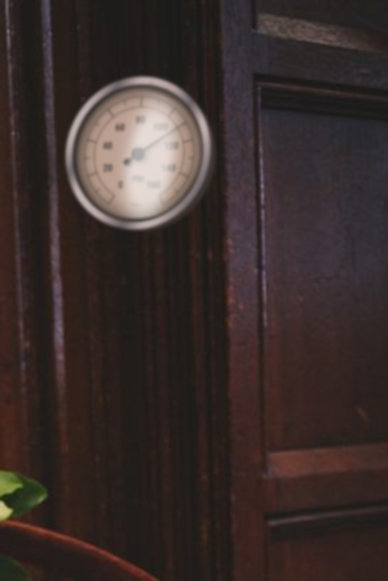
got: 110 psi
